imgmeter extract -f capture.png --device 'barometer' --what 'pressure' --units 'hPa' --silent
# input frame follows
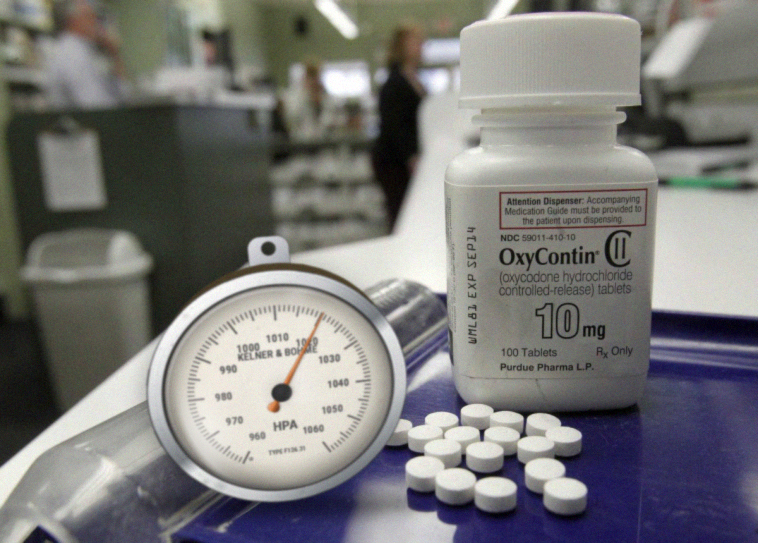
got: 1020 hPa
